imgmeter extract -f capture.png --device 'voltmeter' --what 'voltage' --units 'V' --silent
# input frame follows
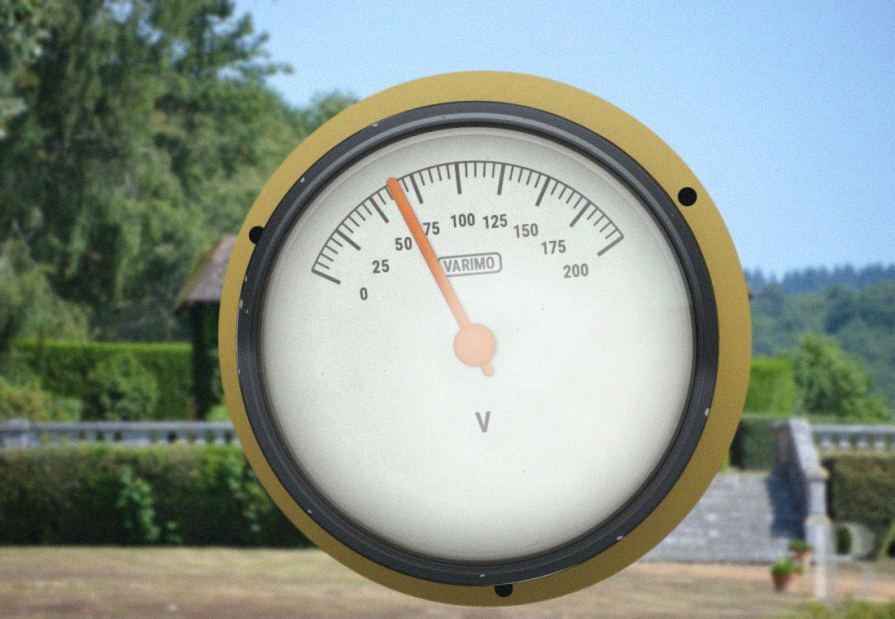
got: 65 V
